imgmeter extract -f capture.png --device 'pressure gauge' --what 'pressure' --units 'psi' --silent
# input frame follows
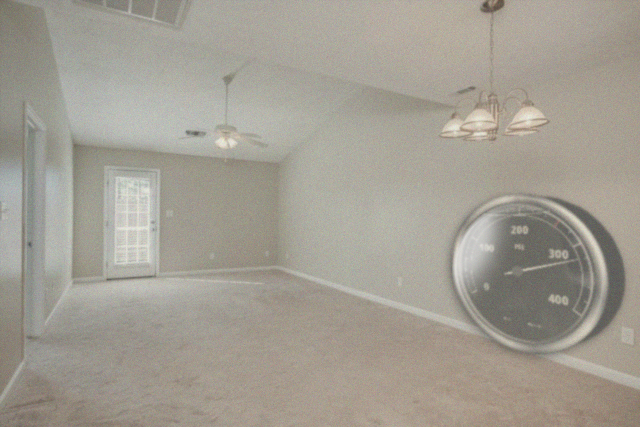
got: 320 psi
